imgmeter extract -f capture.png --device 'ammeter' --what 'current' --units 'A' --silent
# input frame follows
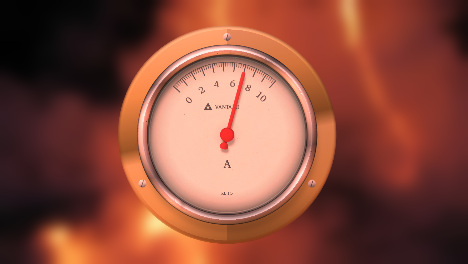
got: 7 A
